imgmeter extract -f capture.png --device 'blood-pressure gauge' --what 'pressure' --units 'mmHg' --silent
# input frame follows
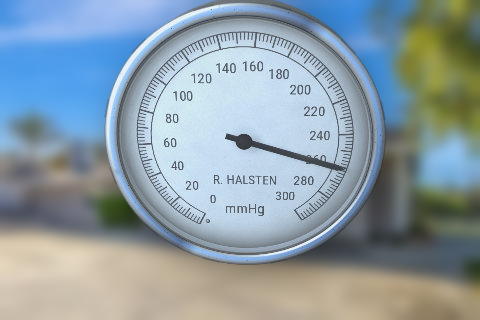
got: 260 mmHg
